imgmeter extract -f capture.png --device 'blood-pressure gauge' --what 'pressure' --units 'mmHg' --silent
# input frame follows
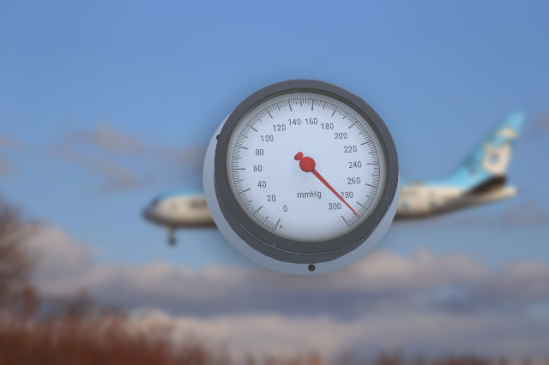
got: 290 mmHg
